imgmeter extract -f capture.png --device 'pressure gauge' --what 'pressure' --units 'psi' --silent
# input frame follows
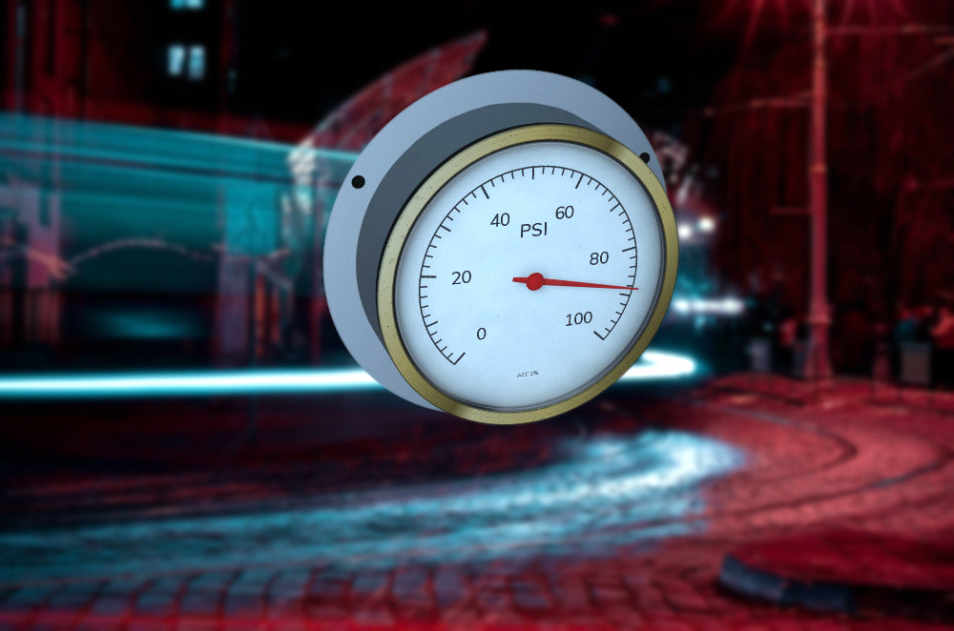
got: 88 psi
